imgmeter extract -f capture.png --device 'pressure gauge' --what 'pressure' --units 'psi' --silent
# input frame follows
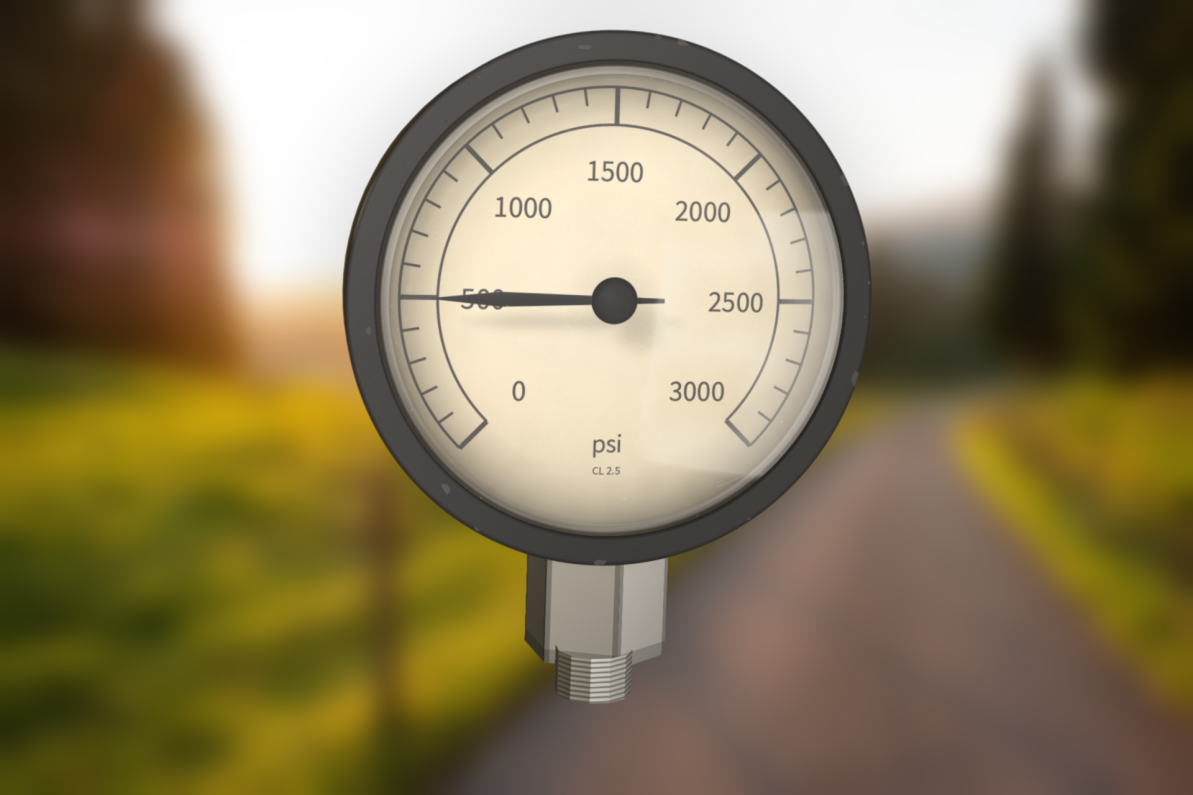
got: 500 psi
